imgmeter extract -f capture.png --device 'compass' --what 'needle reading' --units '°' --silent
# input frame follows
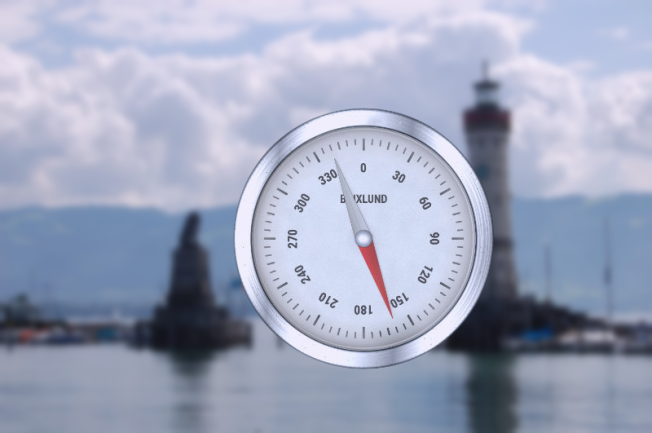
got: 160 °
